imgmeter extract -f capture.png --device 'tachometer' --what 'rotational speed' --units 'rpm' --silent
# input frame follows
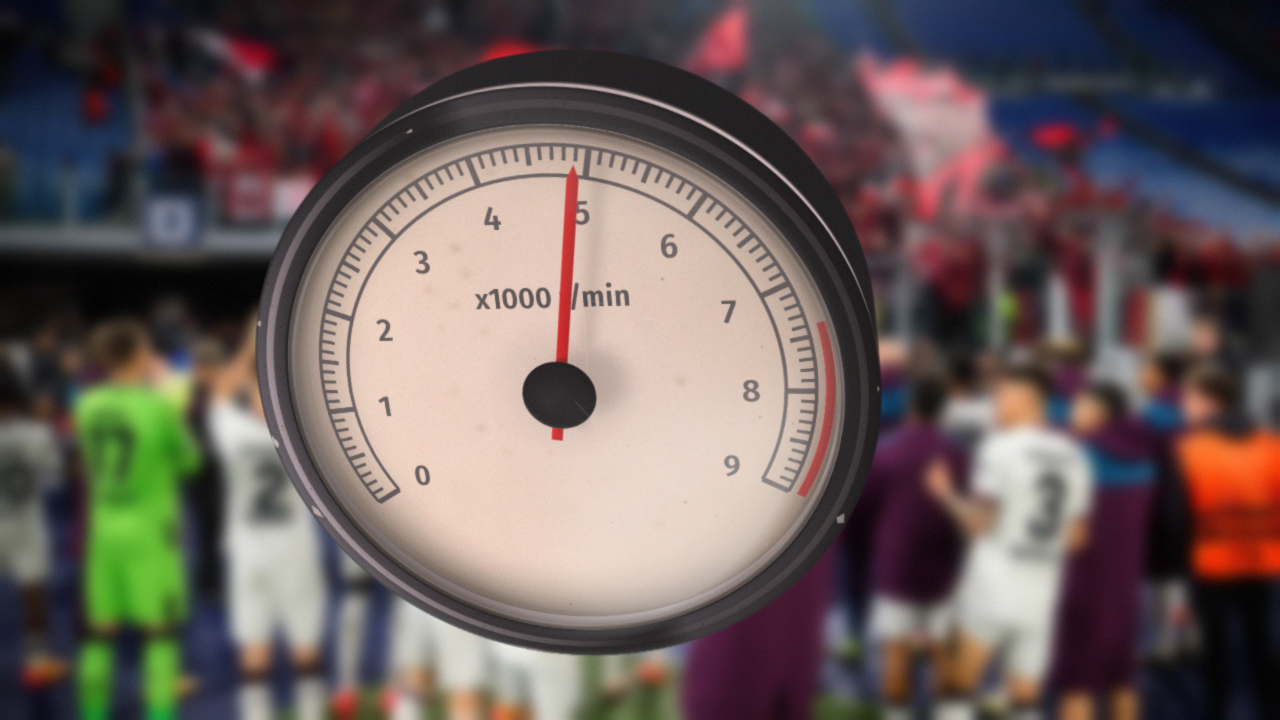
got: 4900 rpm
